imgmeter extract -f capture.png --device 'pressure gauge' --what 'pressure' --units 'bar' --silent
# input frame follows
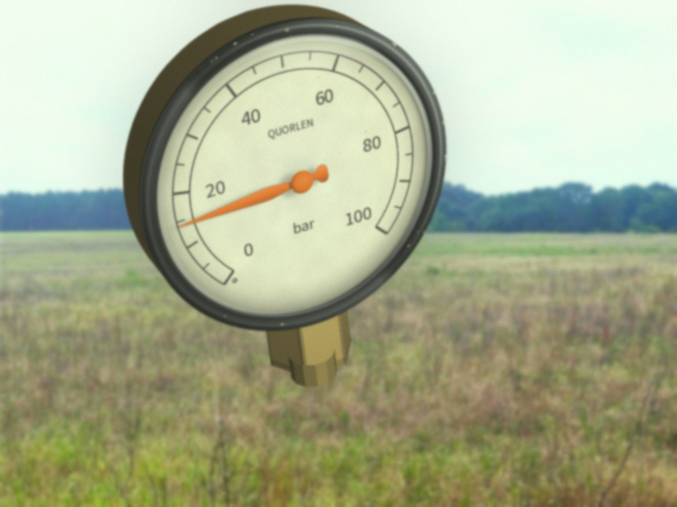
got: 15 bar
